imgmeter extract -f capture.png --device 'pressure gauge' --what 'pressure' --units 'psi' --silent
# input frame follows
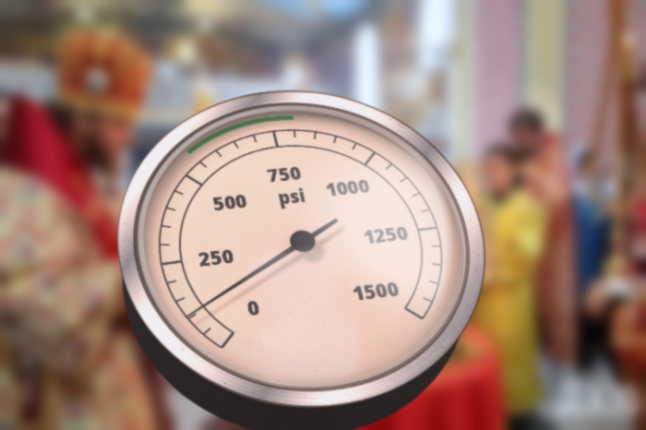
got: 100 psi
